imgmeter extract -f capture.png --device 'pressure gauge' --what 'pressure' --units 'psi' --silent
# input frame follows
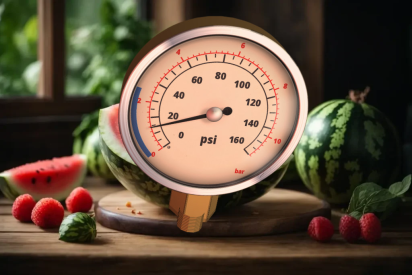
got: 15 psi
